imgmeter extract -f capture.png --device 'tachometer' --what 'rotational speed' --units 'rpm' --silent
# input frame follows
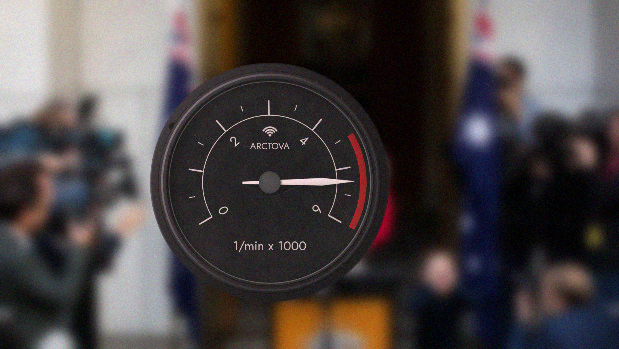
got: 5250 rpm
